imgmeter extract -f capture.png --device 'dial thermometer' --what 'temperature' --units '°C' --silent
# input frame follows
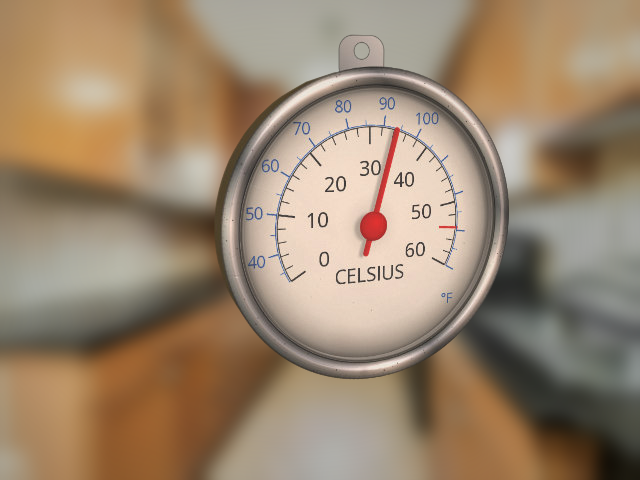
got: 34 °C
